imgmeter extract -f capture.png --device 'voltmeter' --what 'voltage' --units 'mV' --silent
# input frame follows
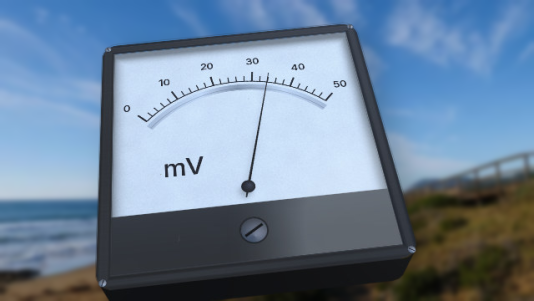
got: 34 mV
